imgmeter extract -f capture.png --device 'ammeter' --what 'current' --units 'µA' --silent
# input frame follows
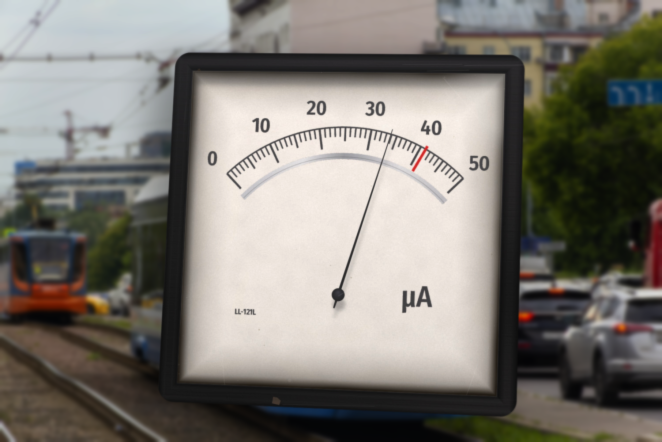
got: 34 µA
